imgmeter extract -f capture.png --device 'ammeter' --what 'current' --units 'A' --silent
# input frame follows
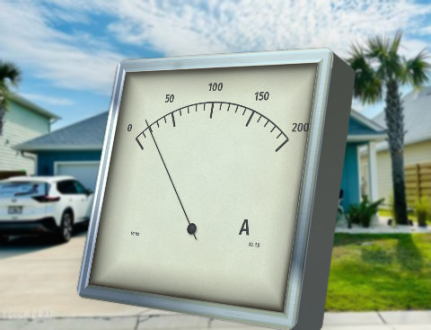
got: 20 A
